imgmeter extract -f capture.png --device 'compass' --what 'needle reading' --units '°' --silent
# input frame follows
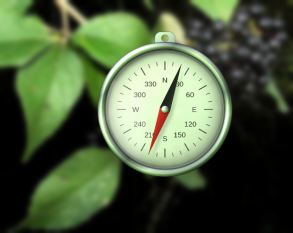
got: 200 °
